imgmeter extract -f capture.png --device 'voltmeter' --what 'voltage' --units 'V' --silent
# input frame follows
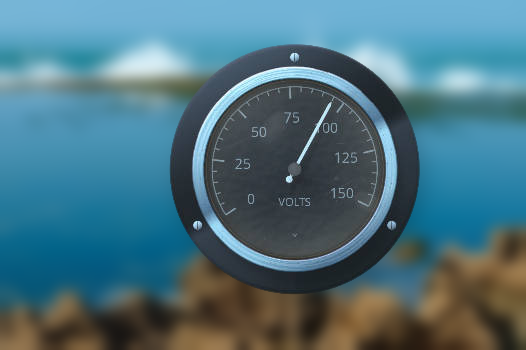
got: 95 V
